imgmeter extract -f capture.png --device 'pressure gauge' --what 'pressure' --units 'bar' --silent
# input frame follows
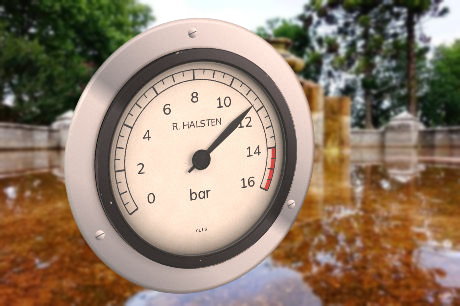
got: 11.5 bar
